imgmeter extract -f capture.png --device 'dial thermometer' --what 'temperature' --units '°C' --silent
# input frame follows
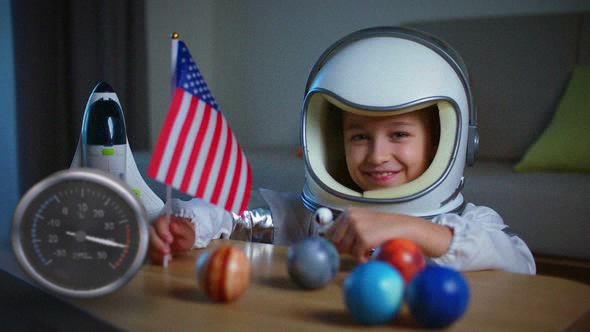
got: 40 °C
